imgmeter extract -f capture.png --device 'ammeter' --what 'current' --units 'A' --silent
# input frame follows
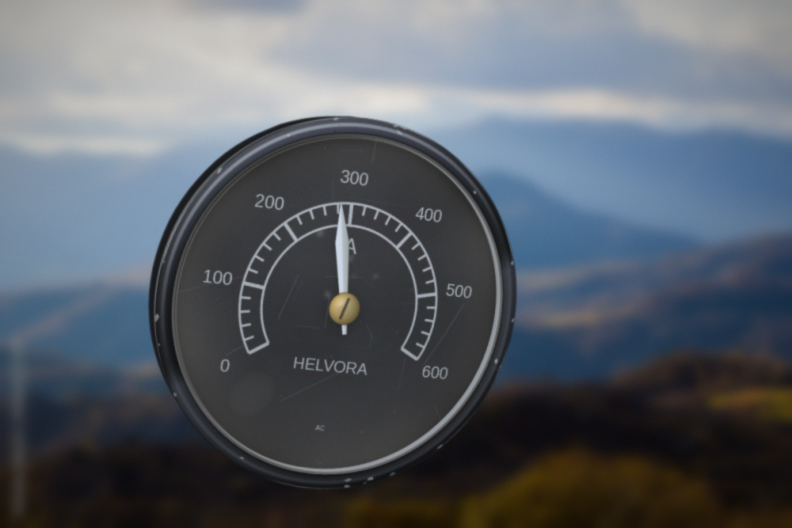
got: 280 A
